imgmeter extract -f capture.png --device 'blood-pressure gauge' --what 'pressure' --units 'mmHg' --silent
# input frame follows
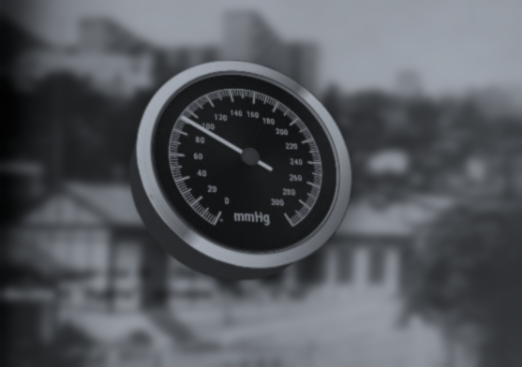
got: 90 mmHg
